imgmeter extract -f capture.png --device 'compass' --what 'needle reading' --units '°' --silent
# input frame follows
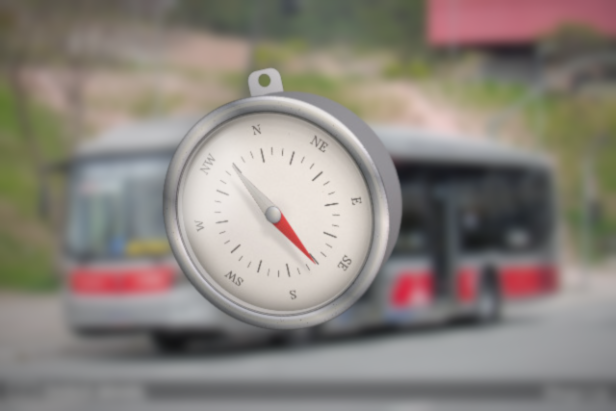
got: 150 °
